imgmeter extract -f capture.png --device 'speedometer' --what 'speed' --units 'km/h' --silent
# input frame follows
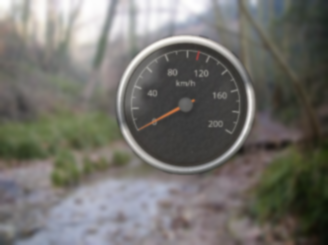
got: 0 km/h
